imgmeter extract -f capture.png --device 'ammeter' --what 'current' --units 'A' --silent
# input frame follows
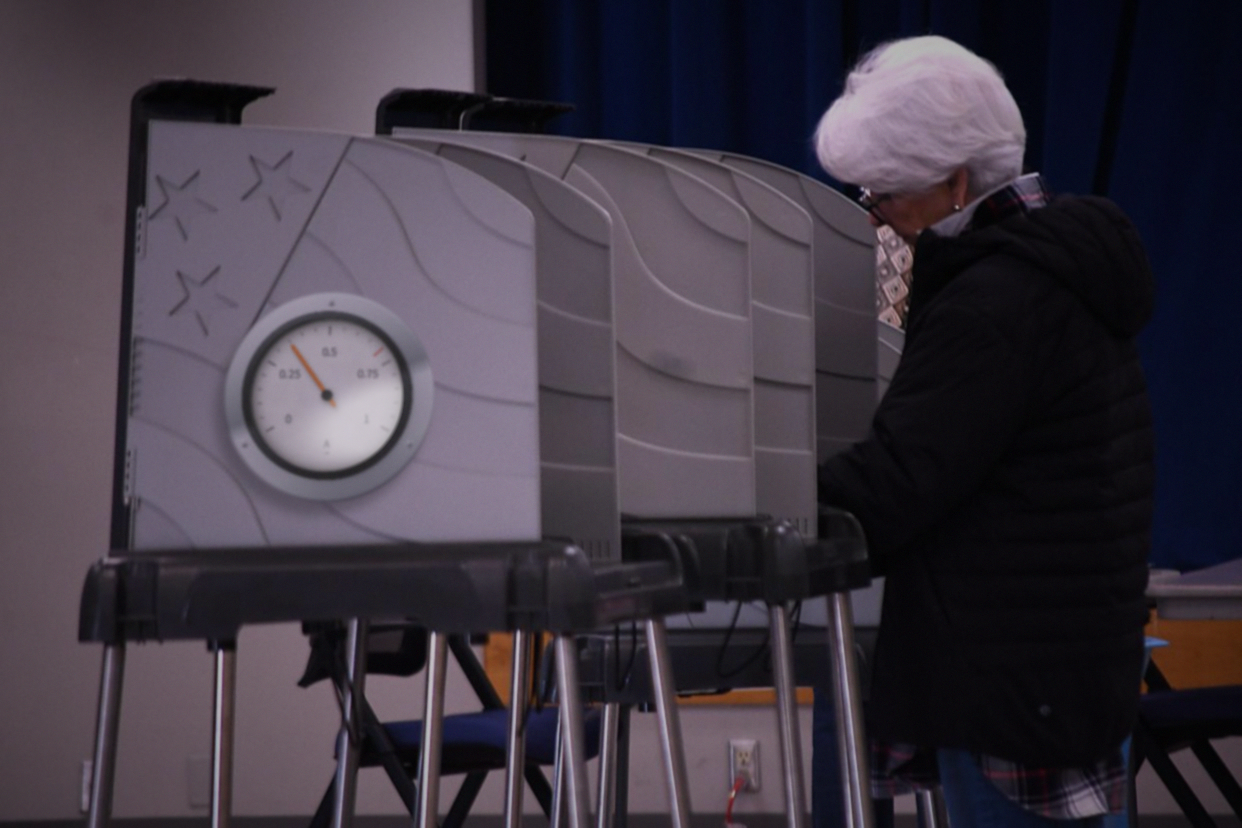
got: 0.35 A
